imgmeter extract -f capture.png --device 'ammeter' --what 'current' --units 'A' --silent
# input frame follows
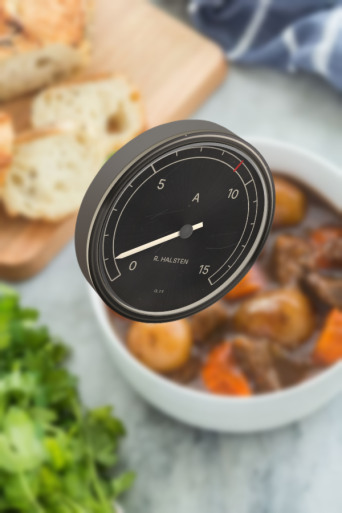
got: 1 A
